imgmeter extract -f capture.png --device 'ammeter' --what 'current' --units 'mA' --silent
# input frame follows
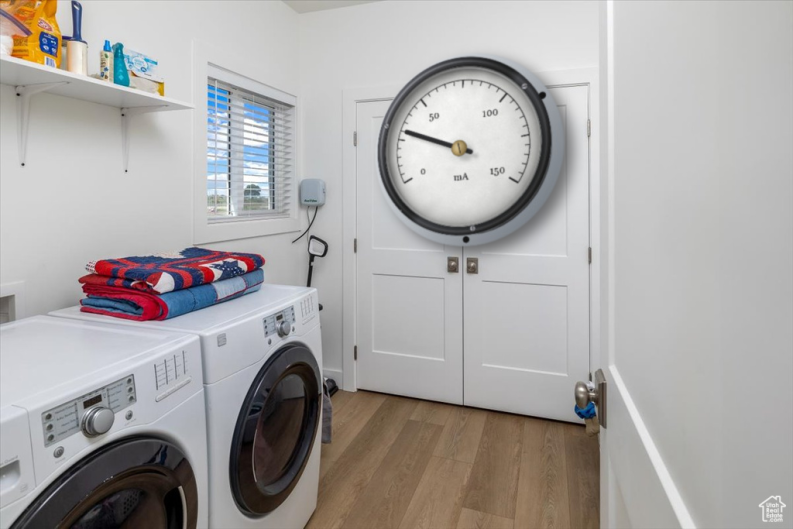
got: 30 mA
